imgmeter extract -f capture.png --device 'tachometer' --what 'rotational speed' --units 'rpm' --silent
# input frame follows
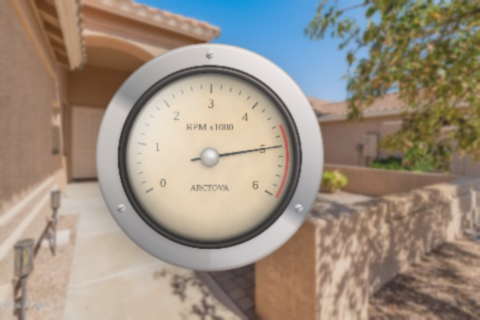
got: 5000 rpm
